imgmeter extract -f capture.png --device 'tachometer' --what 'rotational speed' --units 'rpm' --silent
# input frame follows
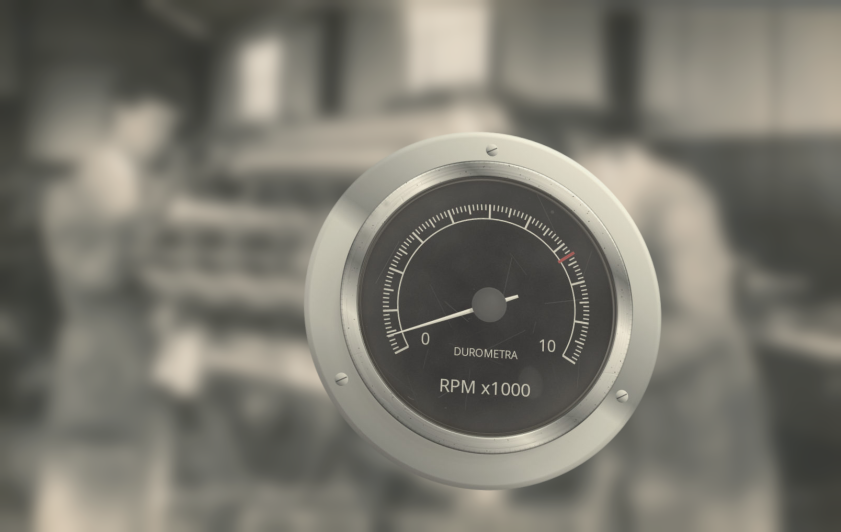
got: 400 rpm
